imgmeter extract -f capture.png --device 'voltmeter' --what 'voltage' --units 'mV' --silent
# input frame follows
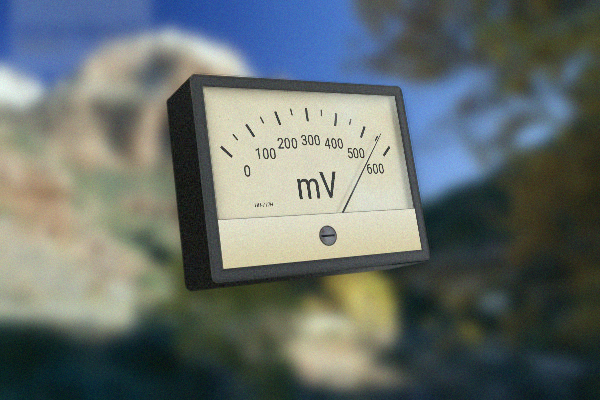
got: 550 mV
